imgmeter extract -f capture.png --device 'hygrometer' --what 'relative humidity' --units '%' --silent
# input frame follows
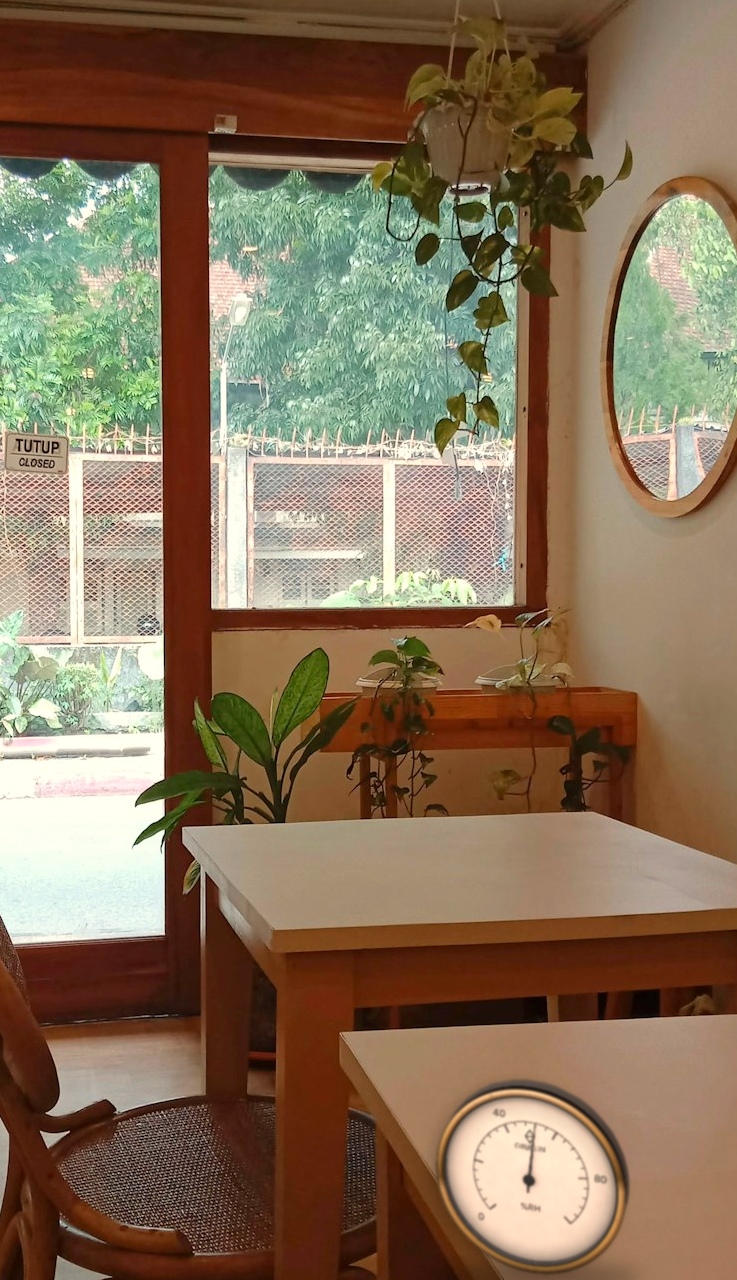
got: 52 %
